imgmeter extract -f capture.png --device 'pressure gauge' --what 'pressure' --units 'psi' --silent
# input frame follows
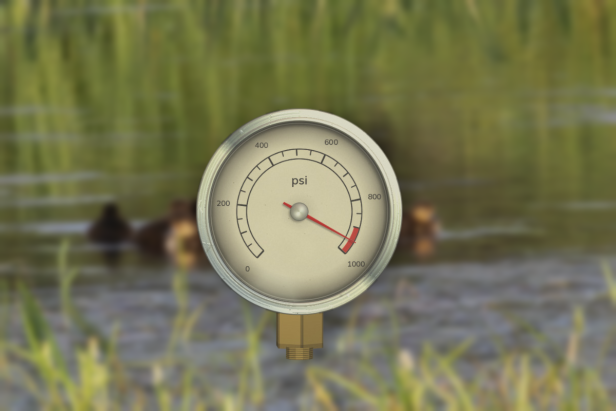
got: 950 psi
